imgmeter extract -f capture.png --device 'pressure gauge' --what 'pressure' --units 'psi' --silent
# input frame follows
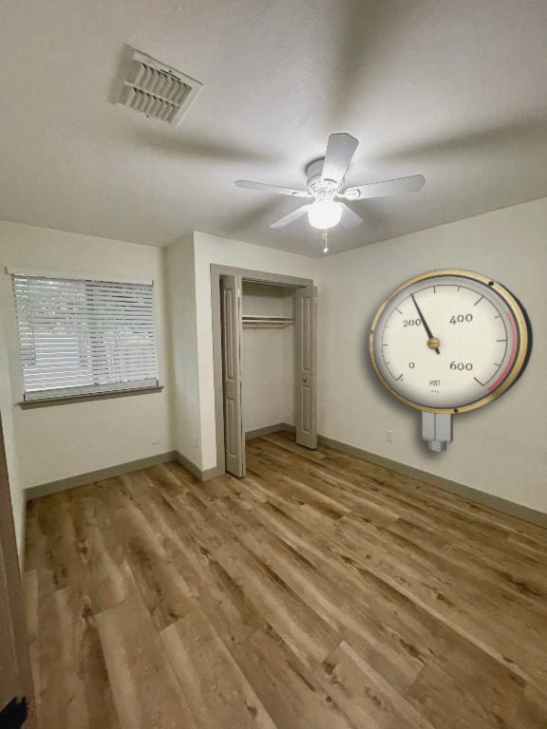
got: 250 psi
